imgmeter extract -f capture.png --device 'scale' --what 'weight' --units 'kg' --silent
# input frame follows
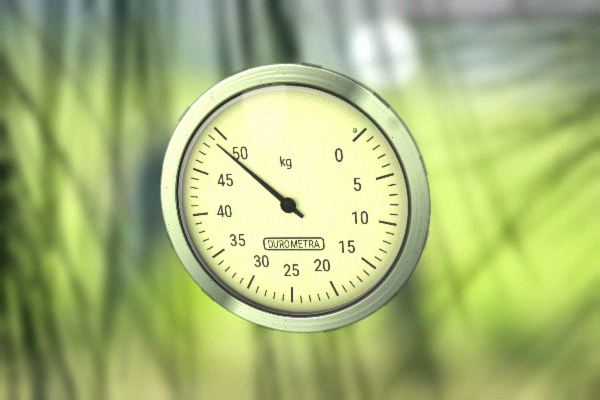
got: 49 kg
